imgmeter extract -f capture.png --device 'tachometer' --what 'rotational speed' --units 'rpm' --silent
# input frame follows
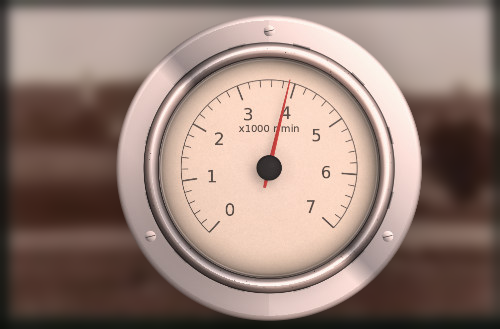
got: 3900 rpm
